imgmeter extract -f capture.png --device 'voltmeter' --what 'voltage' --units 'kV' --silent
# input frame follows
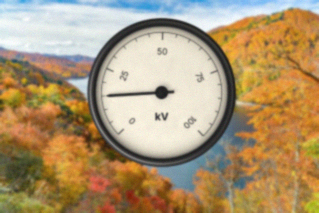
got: 15 kV
